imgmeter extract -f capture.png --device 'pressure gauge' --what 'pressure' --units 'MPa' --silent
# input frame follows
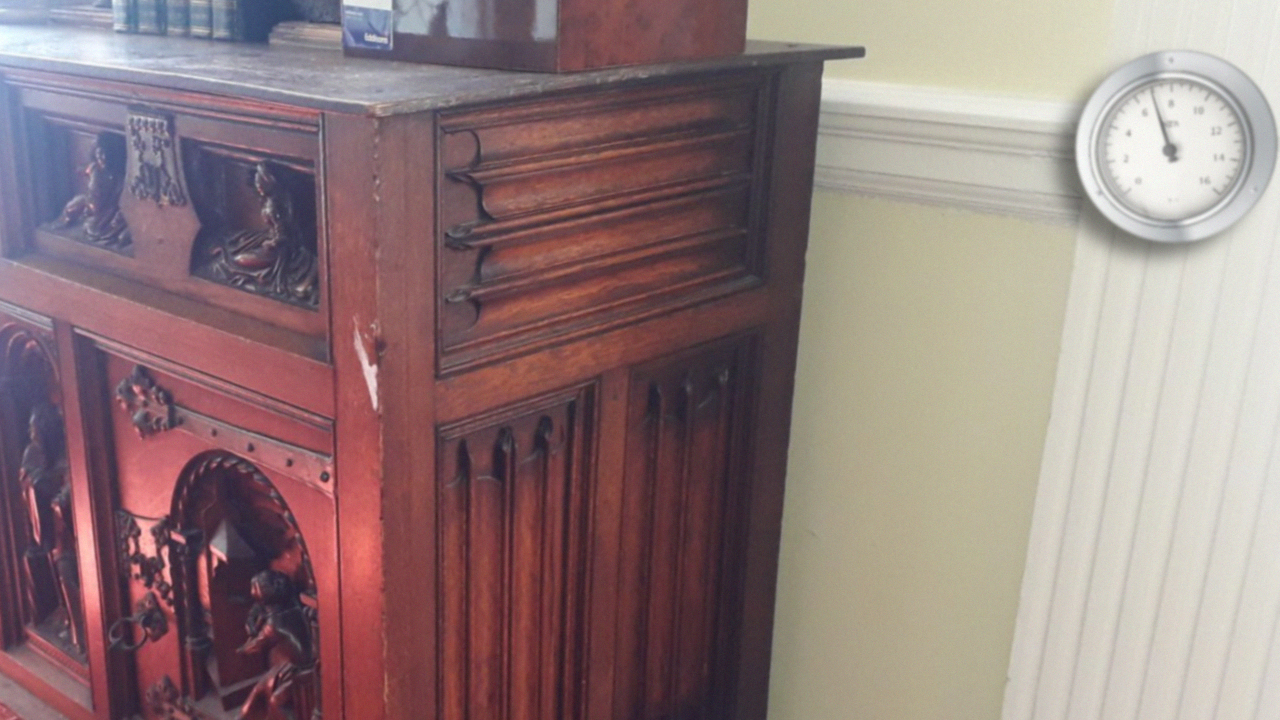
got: 7 MPa
